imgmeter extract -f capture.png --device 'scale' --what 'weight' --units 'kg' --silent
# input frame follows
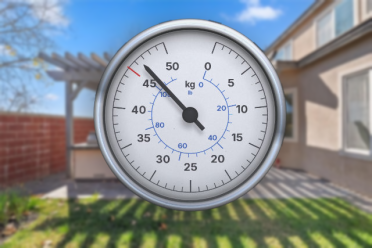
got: 46.5 kg
